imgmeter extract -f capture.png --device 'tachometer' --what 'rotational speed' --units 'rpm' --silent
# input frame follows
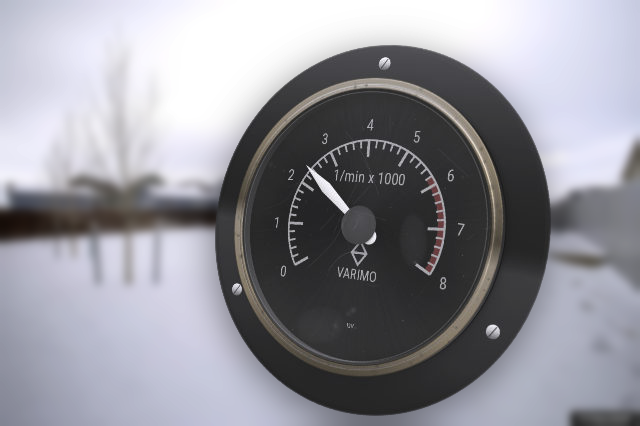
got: 2400 rpm
